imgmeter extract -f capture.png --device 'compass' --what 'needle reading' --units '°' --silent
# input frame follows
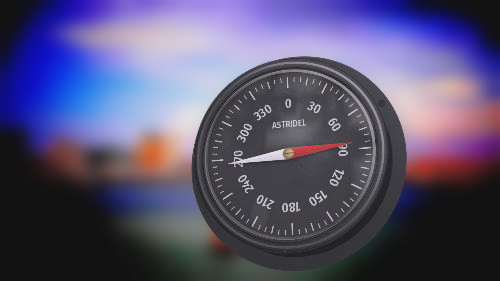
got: 85 °
